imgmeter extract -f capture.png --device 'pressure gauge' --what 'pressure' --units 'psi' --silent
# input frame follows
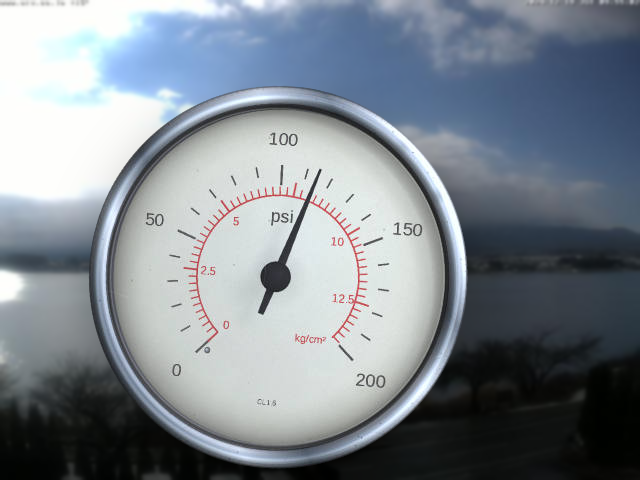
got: 115 psi
